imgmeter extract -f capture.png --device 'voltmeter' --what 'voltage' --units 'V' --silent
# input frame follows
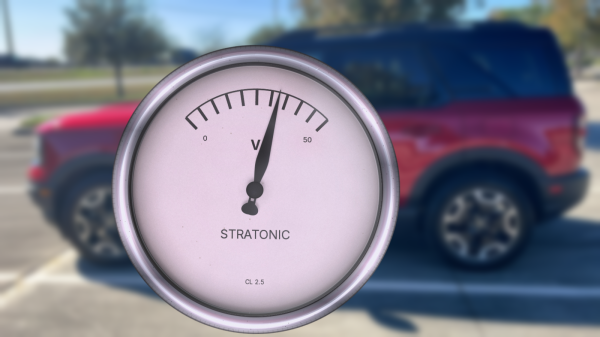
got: 32.5 V
